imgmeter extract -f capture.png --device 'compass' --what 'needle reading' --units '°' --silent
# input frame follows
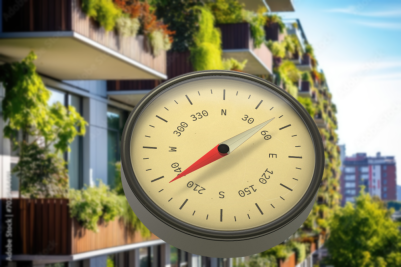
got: 230 °
